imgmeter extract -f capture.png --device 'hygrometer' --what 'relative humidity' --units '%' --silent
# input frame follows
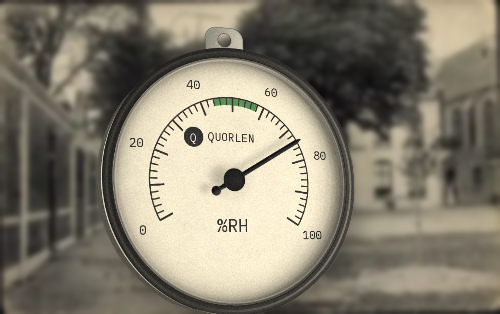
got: 74 %
